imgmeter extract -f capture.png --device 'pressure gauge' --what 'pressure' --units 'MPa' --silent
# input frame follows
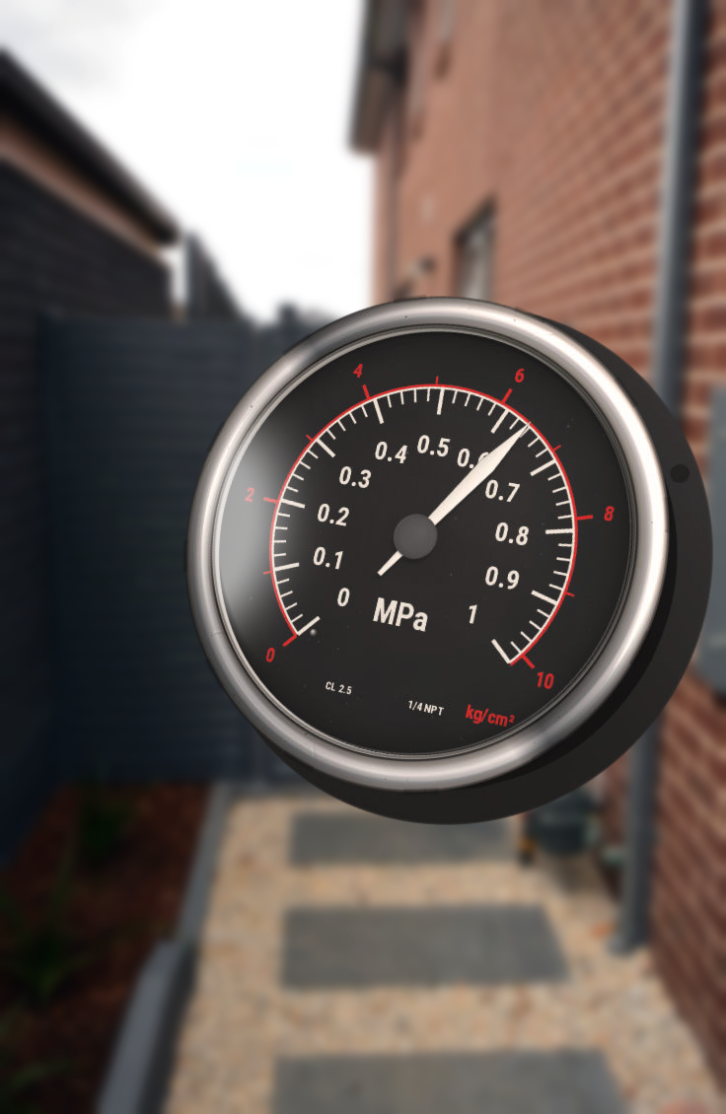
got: 0.64 MPa
